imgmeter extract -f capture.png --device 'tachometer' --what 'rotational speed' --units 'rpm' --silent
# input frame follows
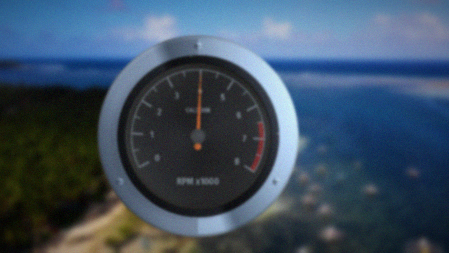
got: 4000 rpm
